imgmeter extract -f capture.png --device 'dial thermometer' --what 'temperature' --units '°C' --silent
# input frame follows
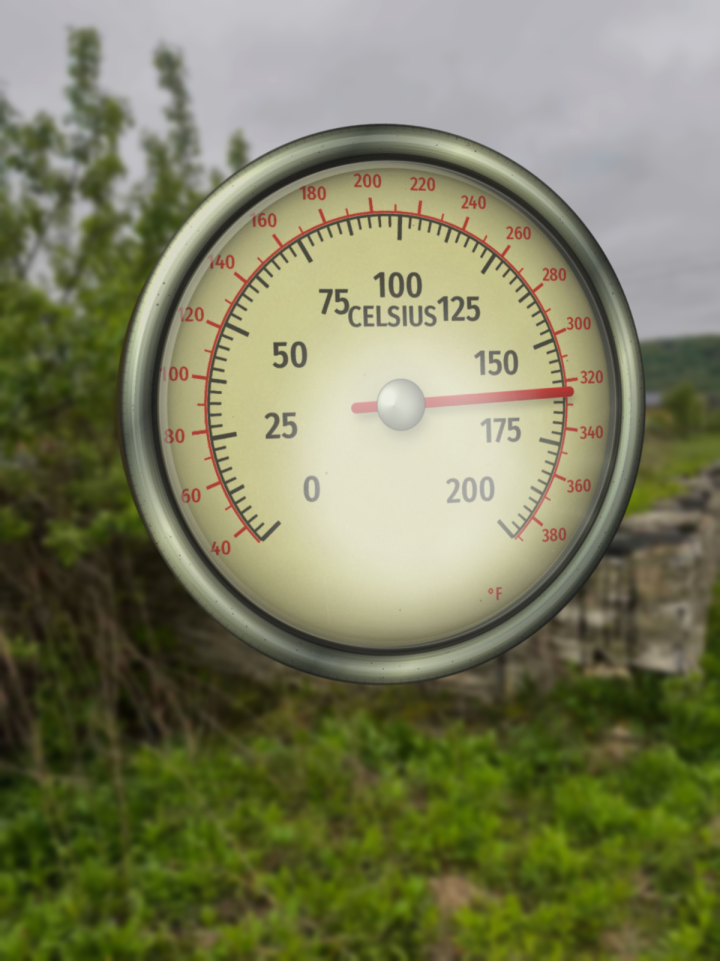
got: 162.5 °C
